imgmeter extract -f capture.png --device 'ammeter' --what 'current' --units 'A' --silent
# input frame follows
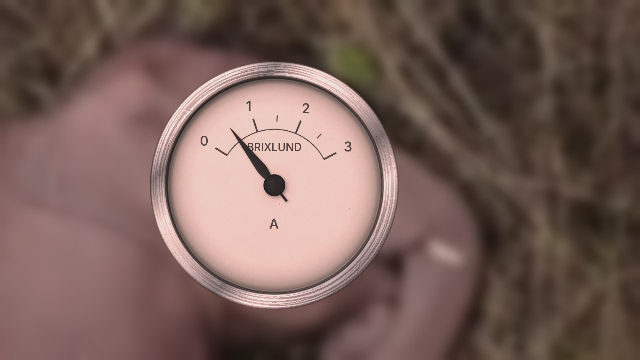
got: 0.5 A
